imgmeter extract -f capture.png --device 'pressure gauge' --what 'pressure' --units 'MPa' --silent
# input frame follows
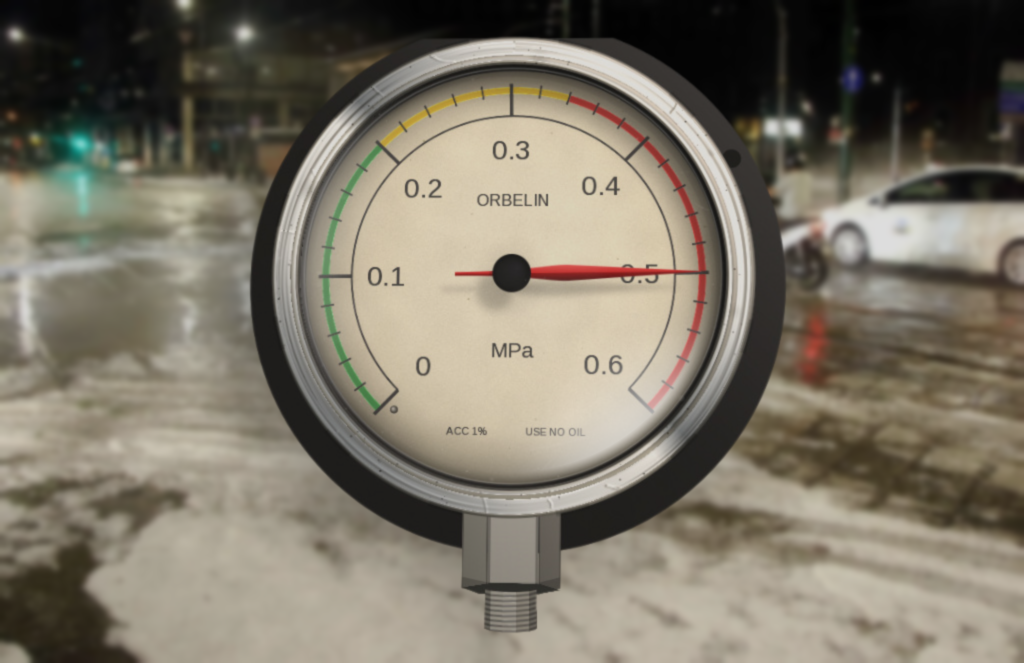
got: 0.5 MPa
